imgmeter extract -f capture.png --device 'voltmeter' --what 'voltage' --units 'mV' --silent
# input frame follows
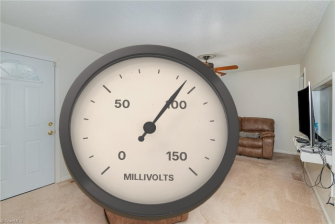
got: 95 mV
